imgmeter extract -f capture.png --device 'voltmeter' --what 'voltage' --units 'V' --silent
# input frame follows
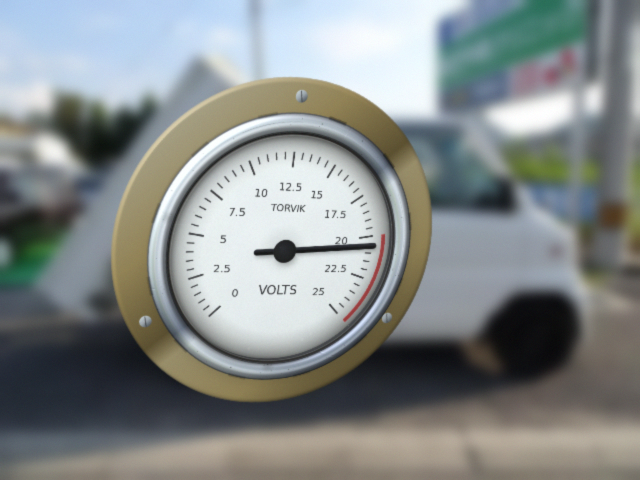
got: 20.5 V
